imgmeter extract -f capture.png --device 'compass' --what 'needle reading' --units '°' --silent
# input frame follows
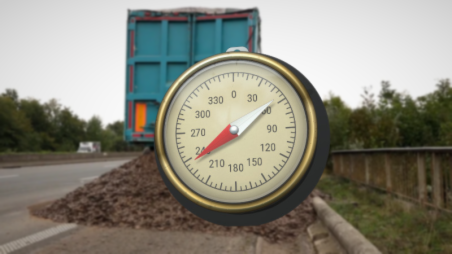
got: 235 °
